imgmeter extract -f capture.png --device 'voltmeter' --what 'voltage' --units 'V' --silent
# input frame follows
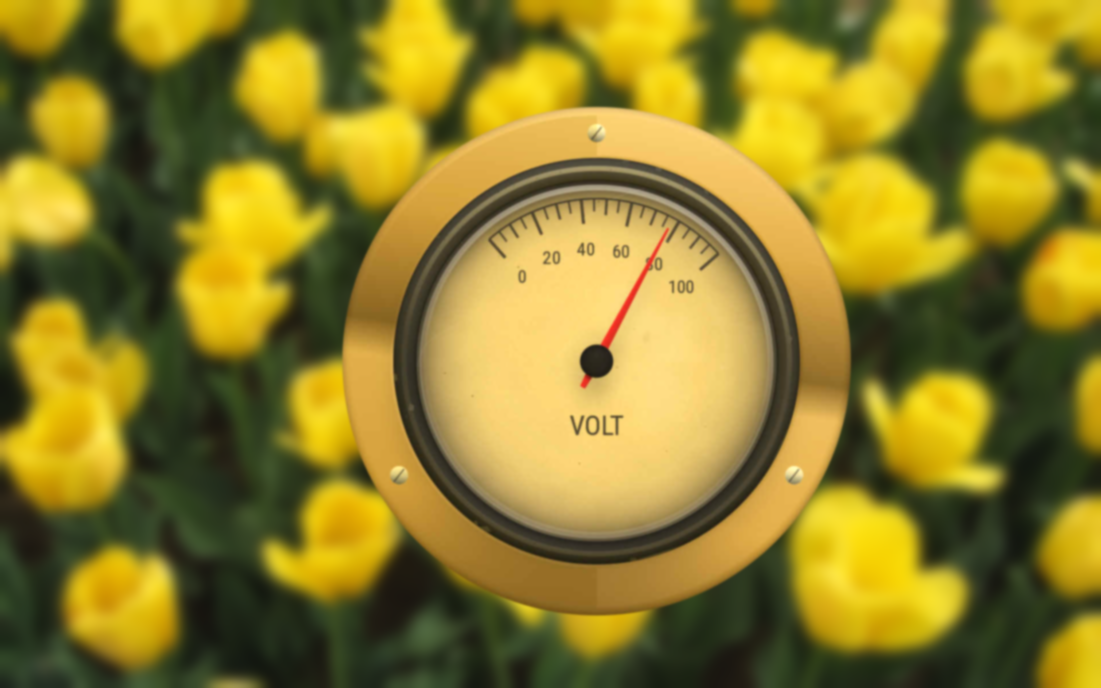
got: 77.5 V
